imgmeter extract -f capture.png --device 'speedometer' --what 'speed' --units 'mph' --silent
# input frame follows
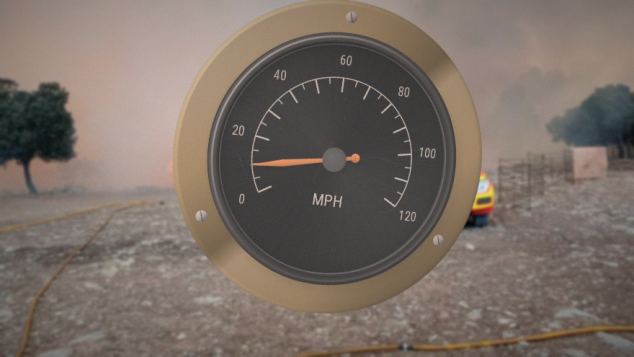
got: 10 mph
